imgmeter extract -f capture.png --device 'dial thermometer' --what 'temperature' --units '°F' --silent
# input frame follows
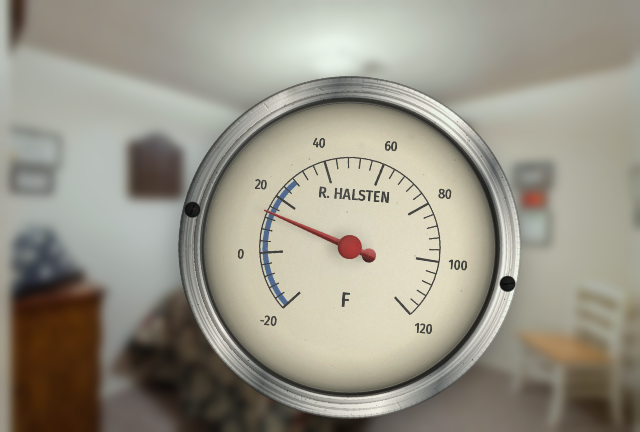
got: 14 °F
